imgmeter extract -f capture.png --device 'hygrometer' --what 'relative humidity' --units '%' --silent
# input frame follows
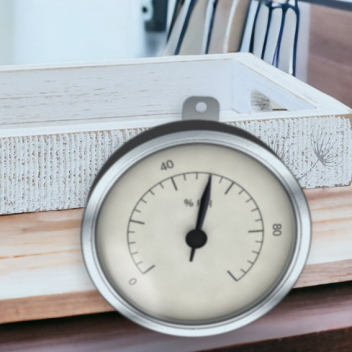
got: 52 %
